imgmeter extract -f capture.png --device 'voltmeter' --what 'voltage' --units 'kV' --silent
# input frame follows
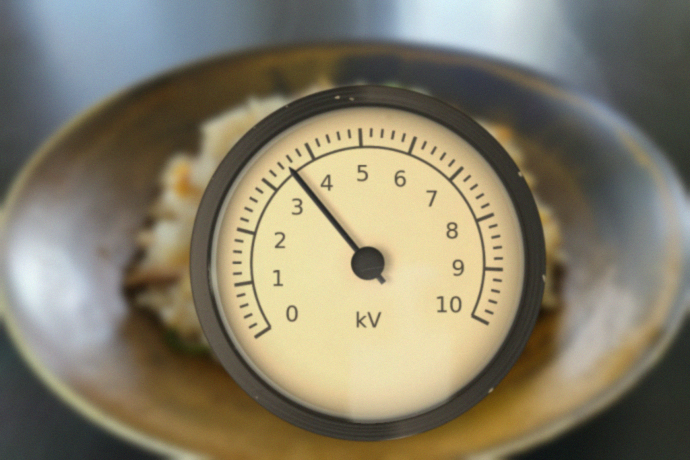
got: 3.5 kV
